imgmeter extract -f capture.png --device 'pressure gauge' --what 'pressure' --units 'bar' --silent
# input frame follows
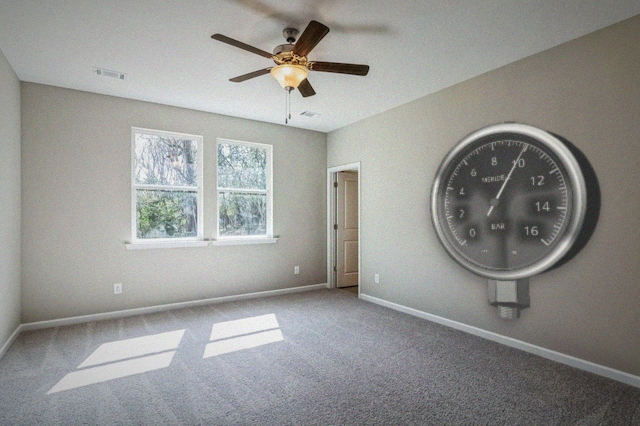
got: 10 bar
